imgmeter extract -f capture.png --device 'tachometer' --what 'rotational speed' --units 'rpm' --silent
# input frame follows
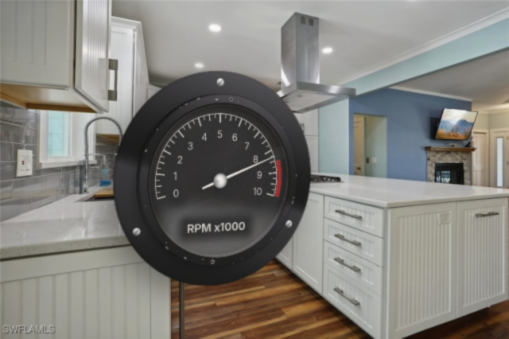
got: 8250 rpm
